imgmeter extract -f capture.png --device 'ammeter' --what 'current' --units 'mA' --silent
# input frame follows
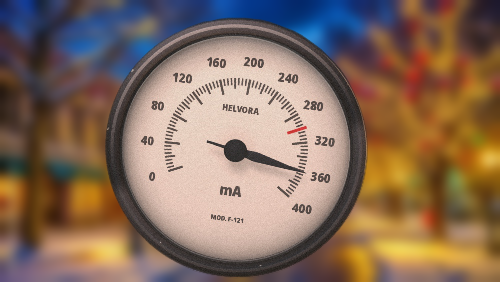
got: 360 mA
